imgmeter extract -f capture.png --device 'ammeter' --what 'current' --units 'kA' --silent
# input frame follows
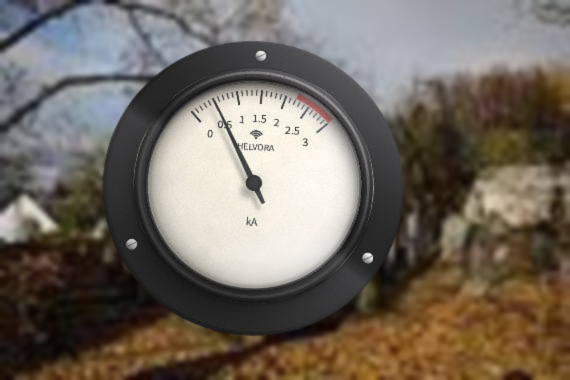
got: 0.5 kA
